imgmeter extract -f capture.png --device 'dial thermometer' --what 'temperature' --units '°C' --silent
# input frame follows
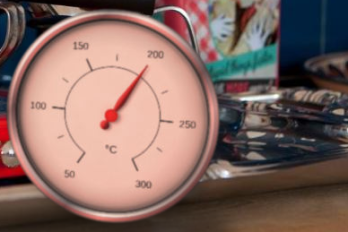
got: 200 °C
